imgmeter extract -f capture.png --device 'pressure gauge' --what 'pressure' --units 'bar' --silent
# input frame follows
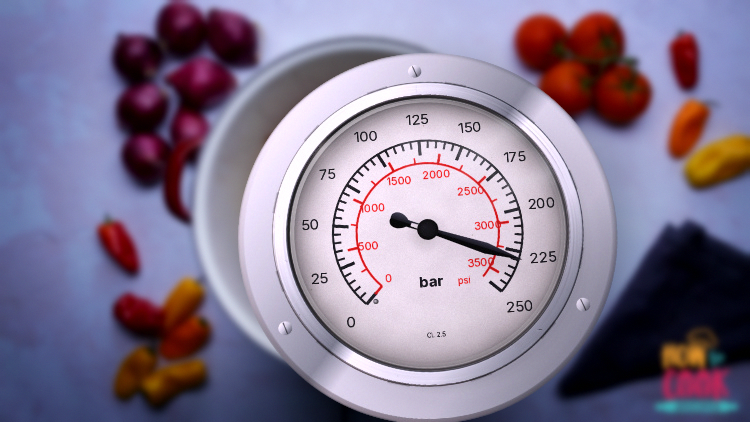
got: 230 bar
